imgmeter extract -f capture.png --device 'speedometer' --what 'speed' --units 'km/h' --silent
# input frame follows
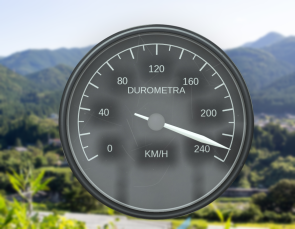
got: 230 km/h
